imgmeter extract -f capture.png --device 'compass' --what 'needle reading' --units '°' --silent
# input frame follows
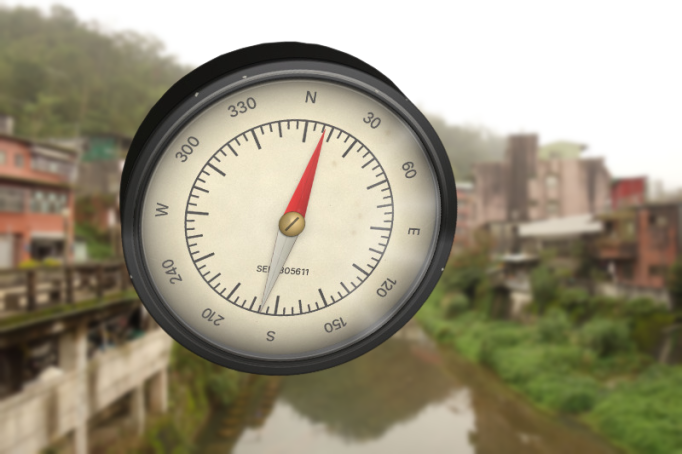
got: 10 °
